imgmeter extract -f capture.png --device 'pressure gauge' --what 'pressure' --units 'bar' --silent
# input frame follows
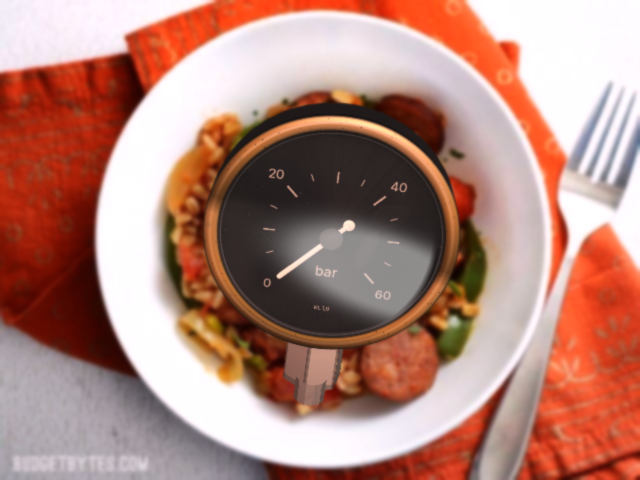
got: 0 bar
